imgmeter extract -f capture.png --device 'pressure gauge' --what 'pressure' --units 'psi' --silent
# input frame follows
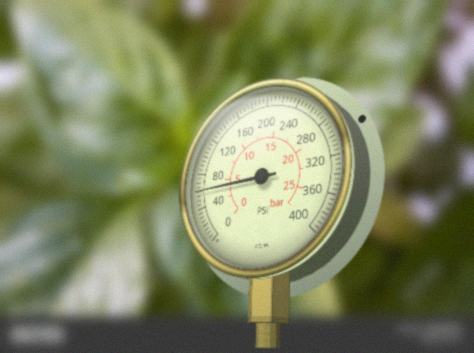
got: 60 psi
